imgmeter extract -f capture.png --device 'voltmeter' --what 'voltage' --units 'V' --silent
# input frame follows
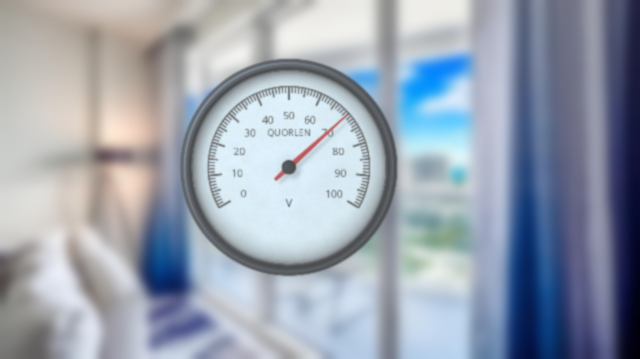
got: 70 V
